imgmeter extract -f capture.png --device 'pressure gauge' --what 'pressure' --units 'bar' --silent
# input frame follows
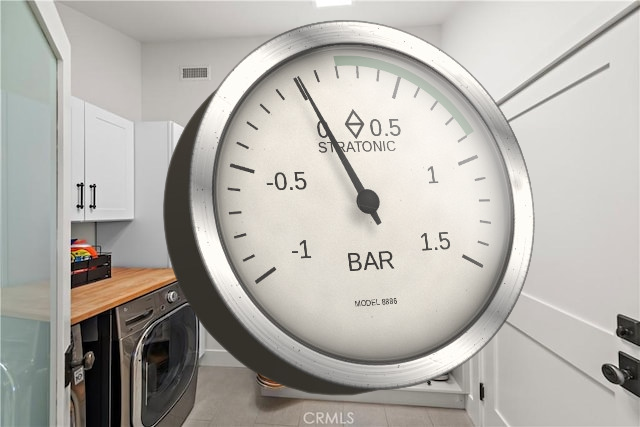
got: 0 bar
